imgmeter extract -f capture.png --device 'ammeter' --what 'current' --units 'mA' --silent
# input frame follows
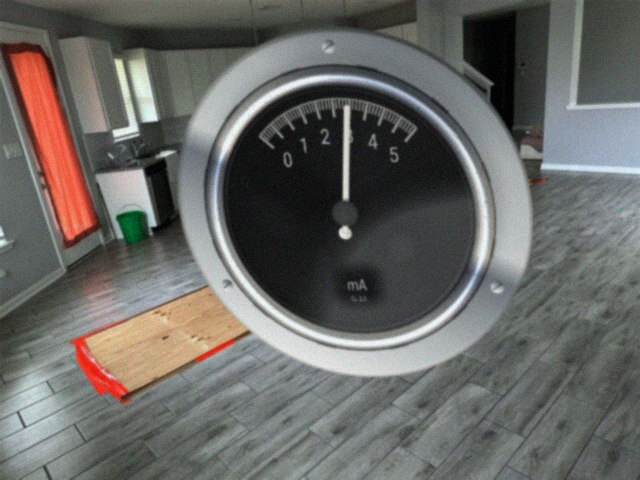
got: 3 mA
